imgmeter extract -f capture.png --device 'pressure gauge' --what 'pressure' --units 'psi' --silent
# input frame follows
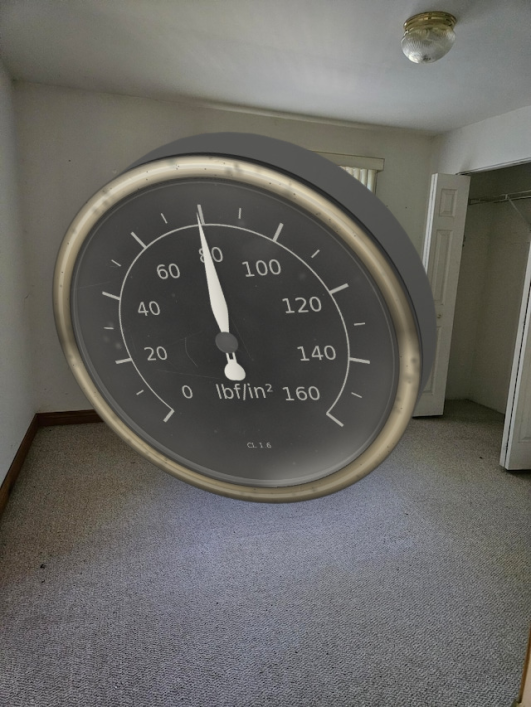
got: 80 psi
